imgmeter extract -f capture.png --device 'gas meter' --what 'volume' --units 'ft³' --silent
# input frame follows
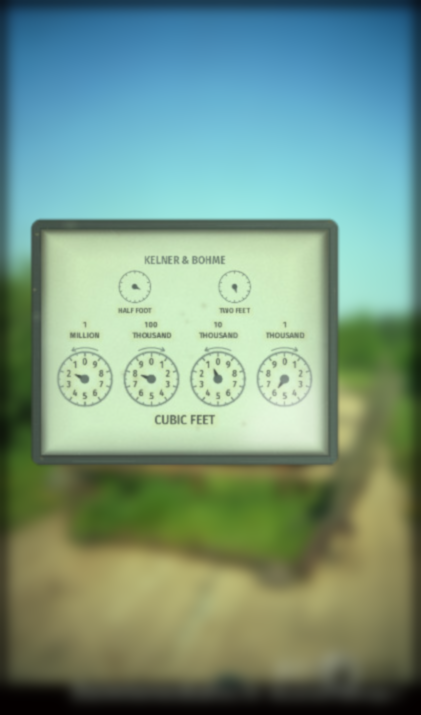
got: 180600 ft³
